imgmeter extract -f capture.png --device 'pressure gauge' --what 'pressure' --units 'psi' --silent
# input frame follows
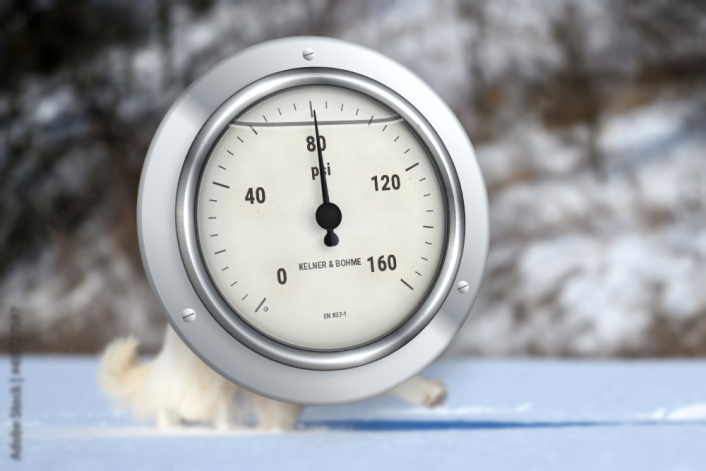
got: 80 psi
